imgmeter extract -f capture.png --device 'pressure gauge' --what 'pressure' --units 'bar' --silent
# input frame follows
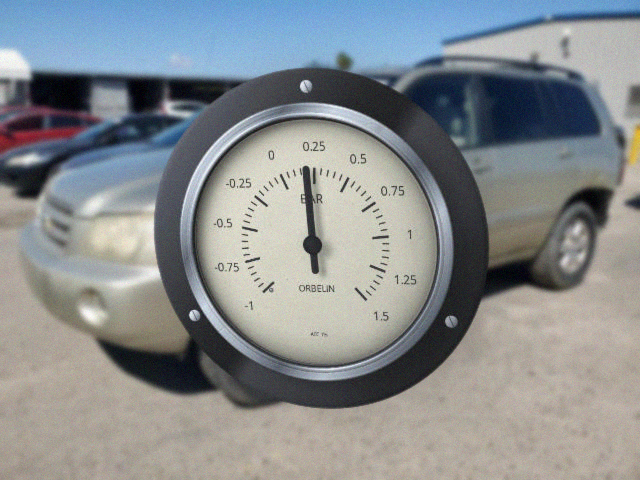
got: 0.2 bar
